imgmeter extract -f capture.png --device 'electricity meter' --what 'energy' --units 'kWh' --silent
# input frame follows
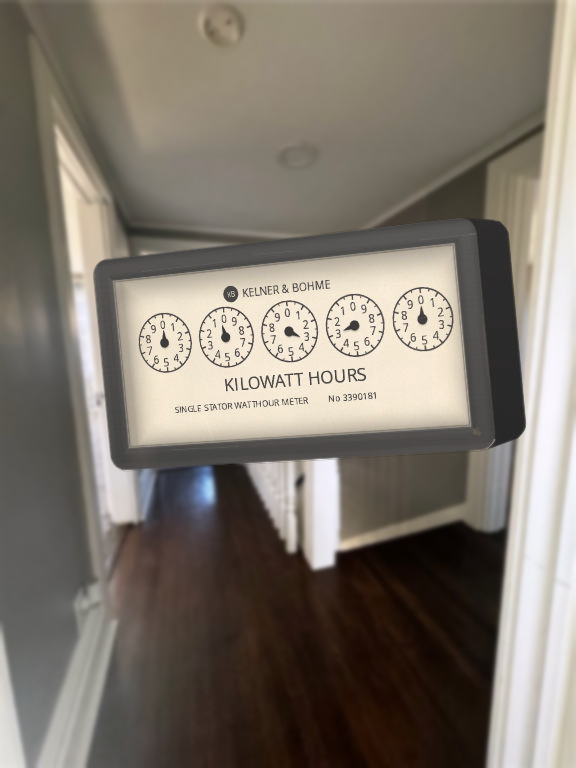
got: 330 kWh
